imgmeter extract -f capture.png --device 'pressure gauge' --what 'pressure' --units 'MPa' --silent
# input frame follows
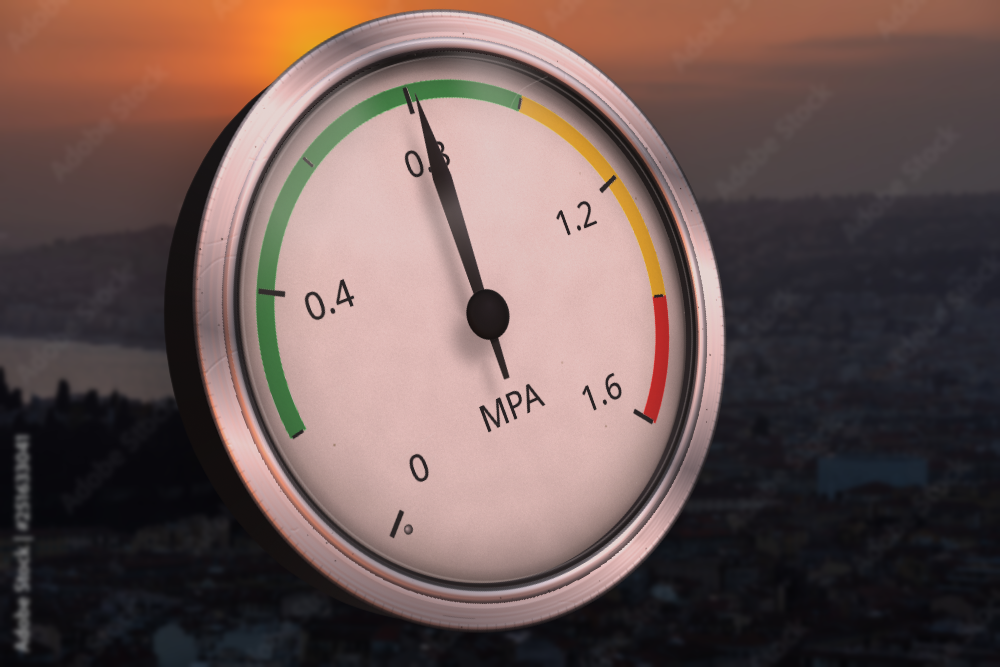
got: 0.8 MPa
